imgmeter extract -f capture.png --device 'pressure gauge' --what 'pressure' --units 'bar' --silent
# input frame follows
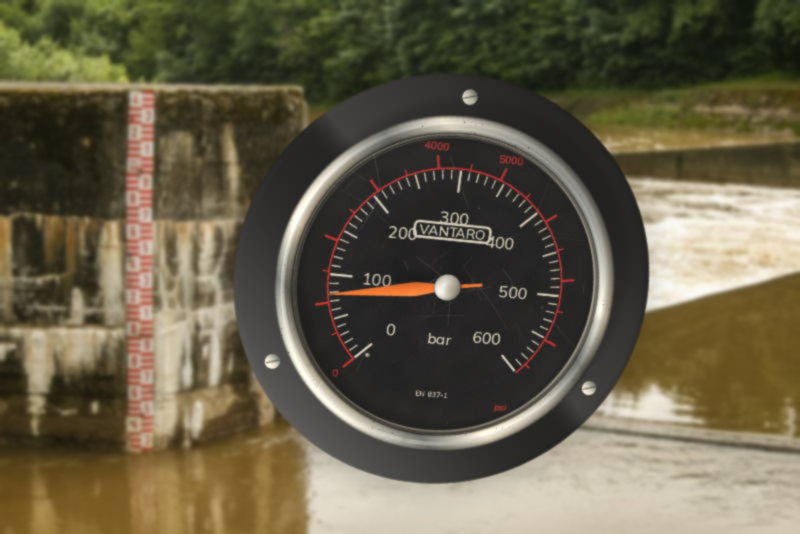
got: 80 bar
